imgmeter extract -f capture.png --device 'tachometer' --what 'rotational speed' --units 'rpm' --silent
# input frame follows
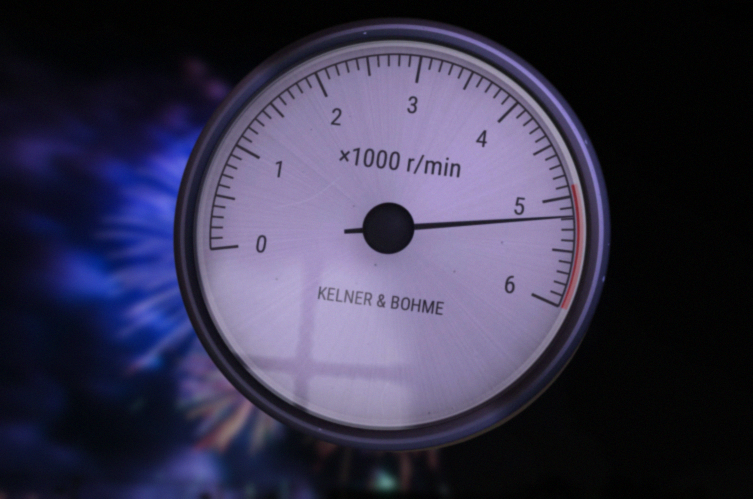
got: 5200 rpm
